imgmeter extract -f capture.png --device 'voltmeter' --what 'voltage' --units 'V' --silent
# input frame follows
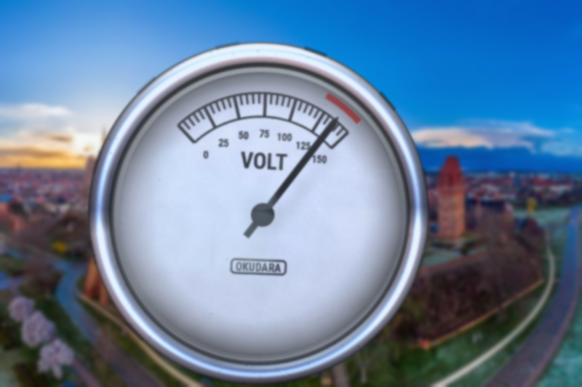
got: 135 V
